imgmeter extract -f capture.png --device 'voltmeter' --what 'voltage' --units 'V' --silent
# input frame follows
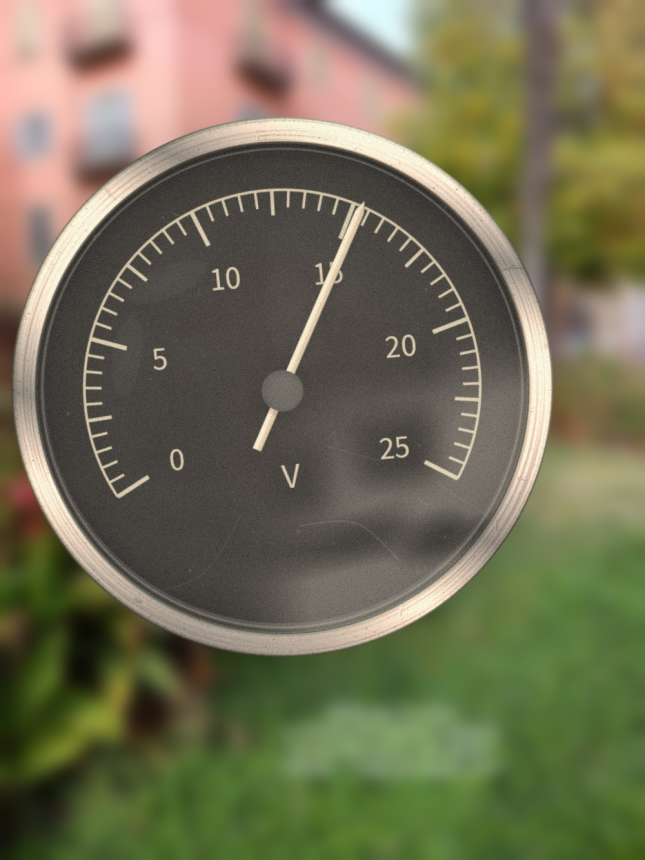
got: 15.25 V
